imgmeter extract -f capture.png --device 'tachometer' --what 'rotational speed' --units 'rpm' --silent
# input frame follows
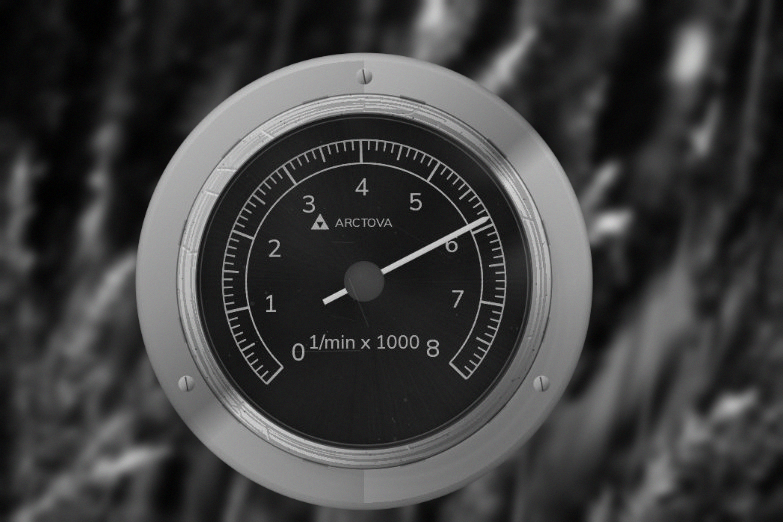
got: 5900 rpm
